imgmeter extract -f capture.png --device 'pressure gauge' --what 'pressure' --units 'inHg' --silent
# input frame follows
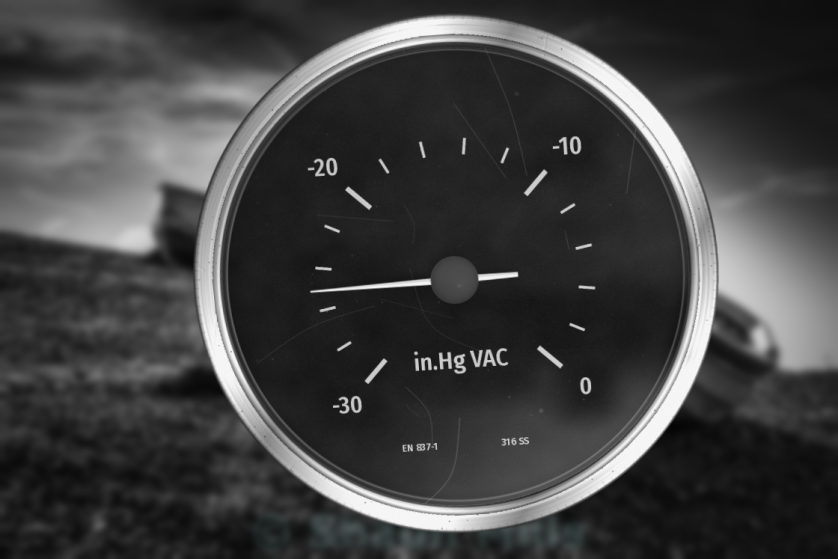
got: -25 inHg
